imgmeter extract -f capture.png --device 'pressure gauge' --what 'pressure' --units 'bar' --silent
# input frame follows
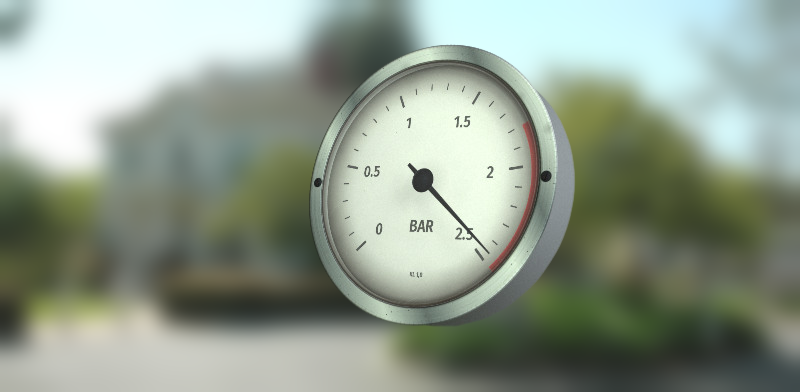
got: 2.45 bar
